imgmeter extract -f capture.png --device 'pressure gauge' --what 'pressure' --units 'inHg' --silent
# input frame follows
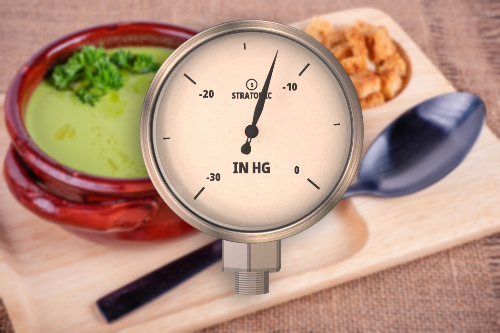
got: -12.5 inHg
